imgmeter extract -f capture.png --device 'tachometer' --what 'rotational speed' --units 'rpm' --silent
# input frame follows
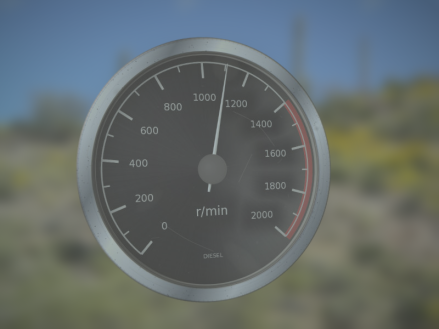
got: 1100 rpm
